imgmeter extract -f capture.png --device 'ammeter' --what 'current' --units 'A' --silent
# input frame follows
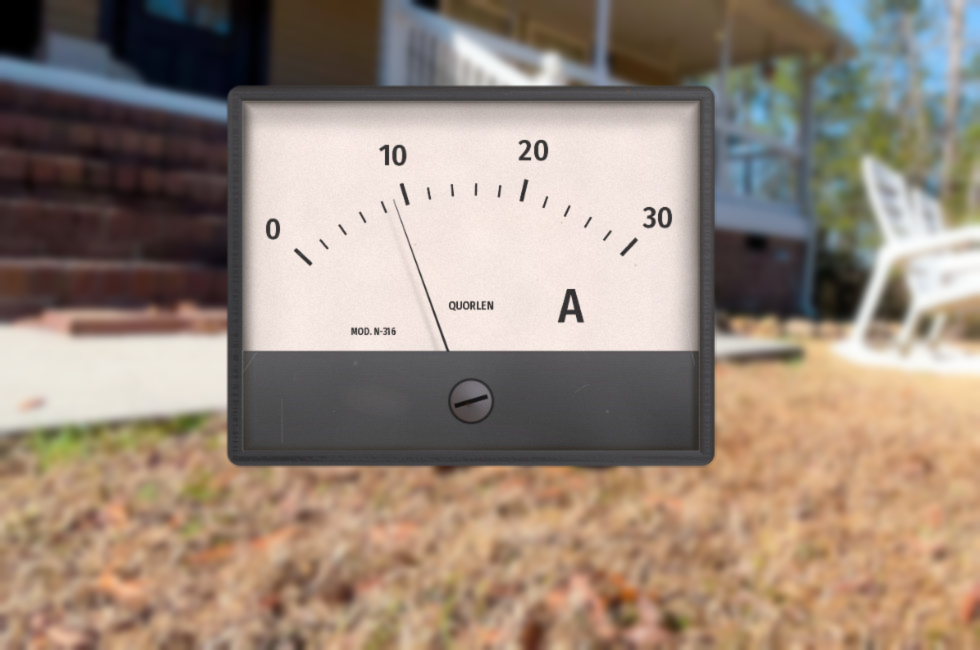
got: 9 A
